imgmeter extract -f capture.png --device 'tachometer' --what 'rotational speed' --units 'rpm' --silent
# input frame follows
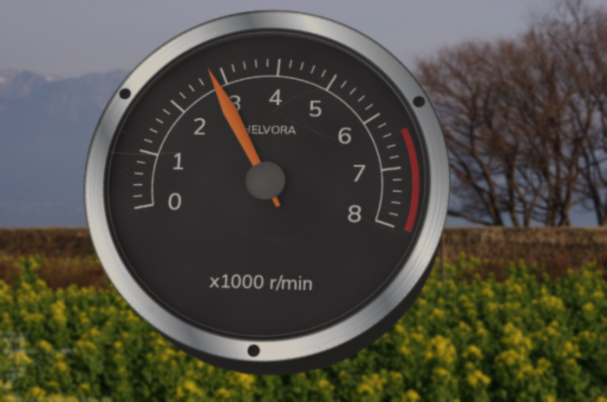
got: 2800 rpm
